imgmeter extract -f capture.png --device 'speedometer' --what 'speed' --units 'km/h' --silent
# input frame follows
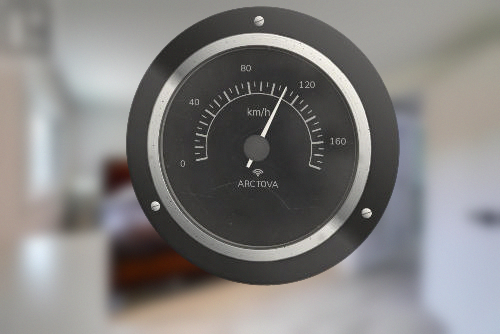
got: 110 km/h
